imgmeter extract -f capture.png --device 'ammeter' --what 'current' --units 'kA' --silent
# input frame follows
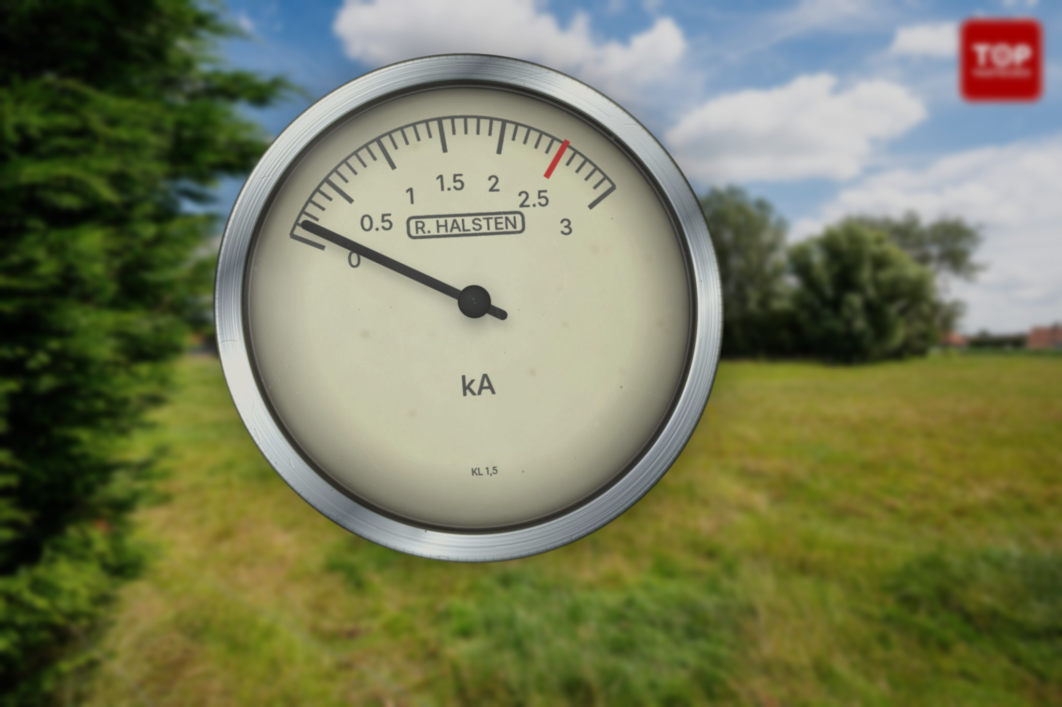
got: 0.1 kA
